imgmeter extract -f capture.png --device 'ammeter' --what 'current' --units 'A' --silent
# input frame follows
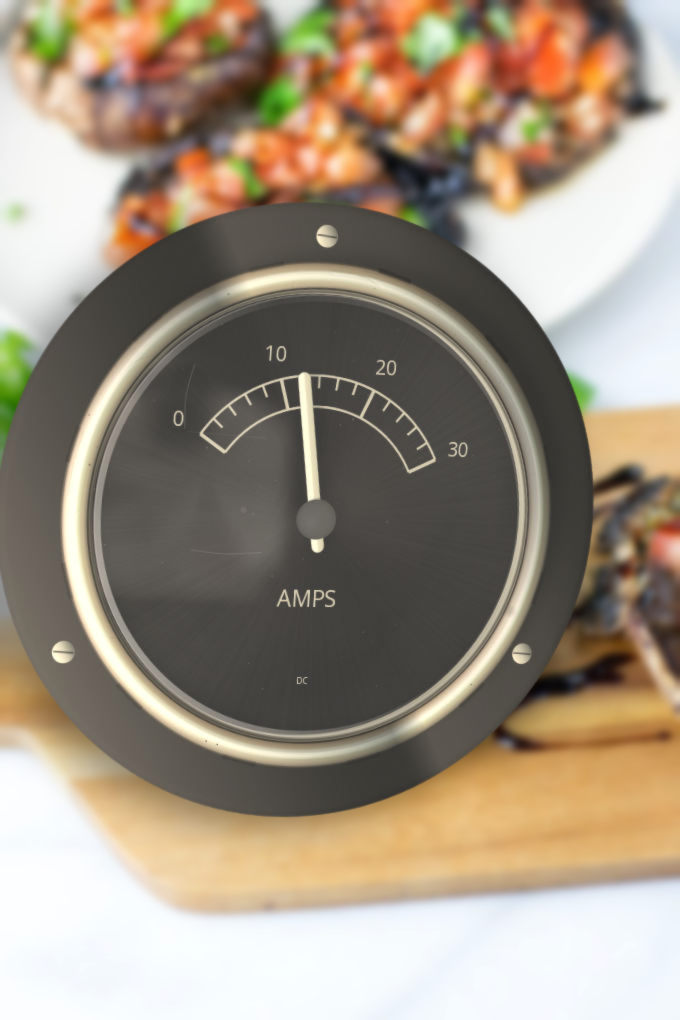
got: 12 A
